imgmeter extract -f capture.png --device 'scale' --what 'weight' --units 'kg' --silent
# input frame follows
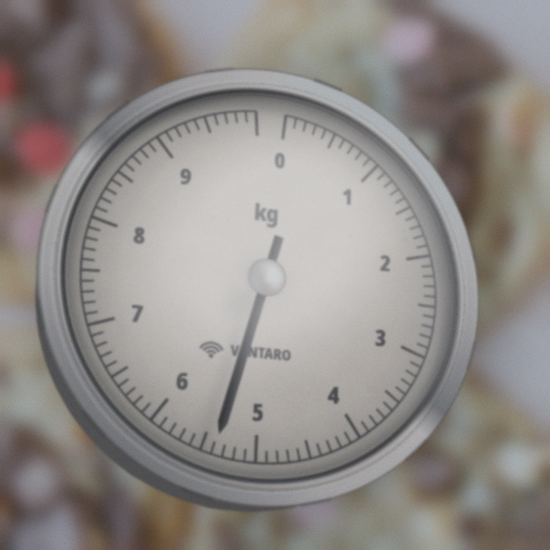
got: 5.4 kg
